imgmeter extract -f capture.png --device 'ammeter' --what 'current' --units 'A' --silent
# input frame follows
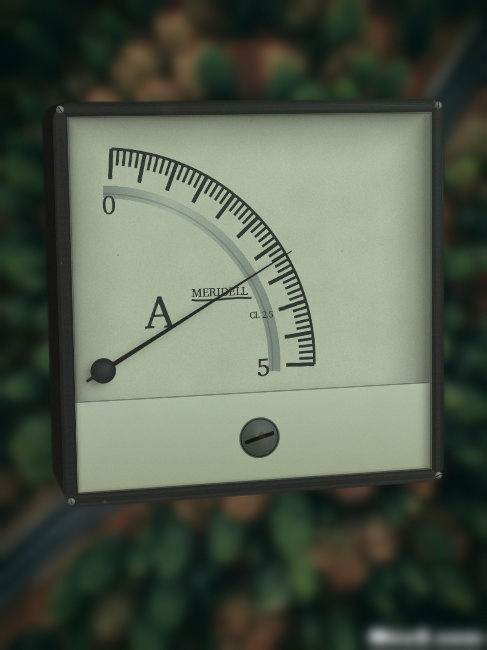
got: 3.2 A
